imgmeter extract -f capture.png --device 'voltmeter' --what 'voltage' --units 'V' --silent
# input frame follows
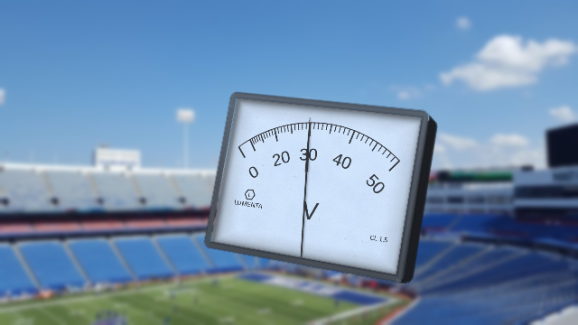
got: 30 V
